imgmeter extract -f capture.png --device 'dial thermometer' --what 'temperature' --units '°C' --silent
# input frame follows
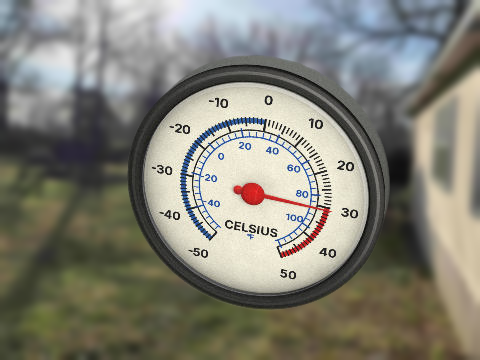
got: 30 °C
